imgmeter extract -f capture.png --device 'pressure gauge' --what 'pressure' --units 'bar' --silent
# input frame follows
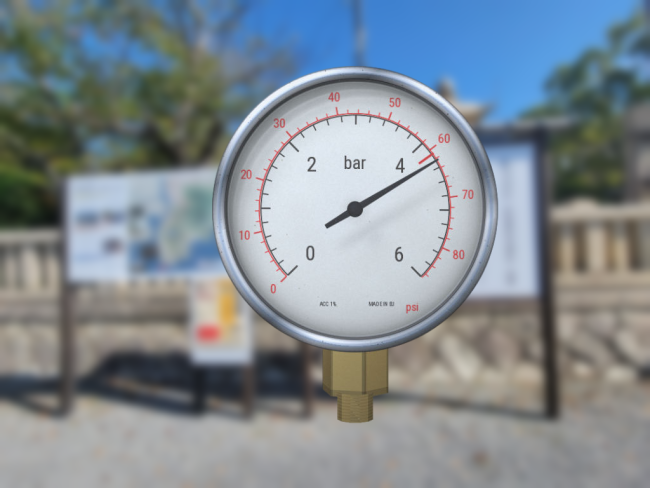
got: 4.3 bar
